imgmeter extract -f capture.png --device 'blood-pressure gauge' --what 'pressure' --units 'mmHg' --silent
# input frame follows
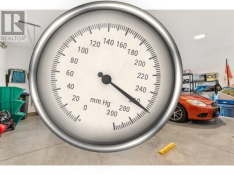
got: 260 mmHg
